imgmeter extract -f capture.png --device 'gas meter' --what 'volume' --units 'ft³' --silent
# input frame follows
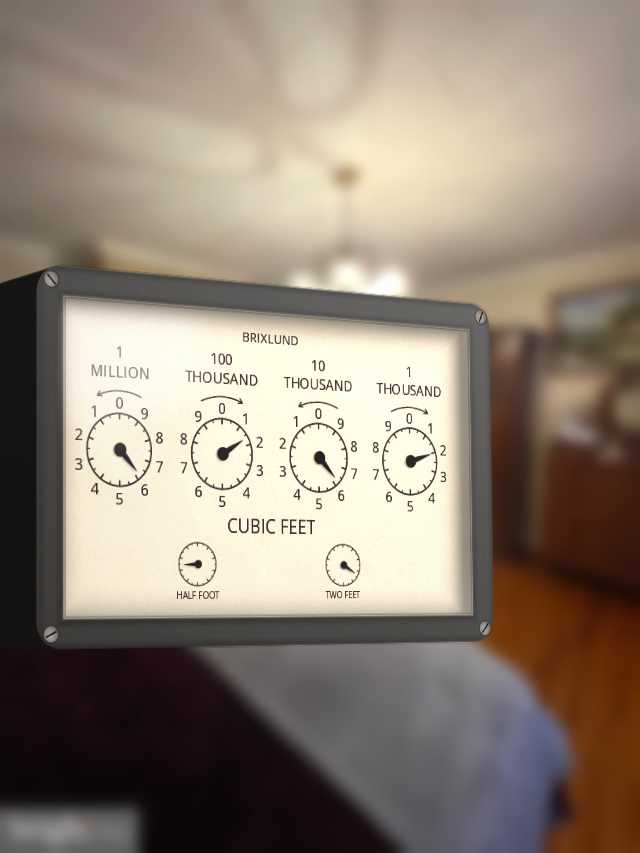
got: 616200 ft³
